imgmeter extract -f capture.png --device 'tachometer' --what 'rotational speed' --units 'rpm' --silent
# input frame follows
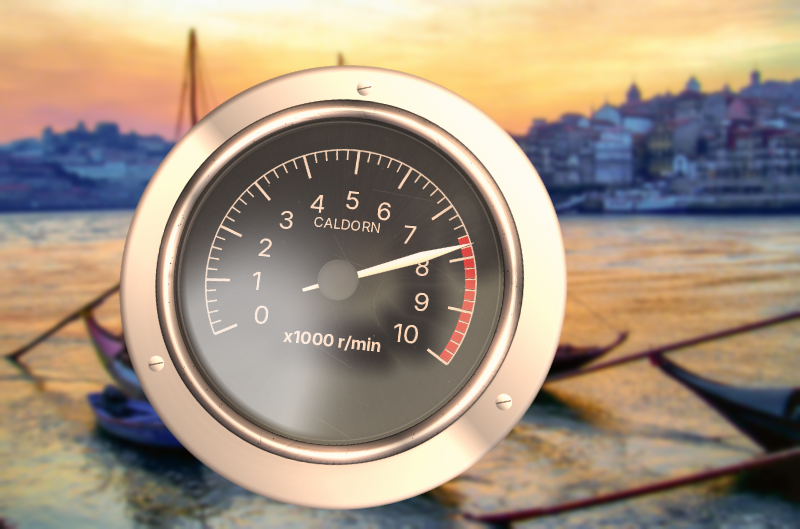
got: 7800 rpm
